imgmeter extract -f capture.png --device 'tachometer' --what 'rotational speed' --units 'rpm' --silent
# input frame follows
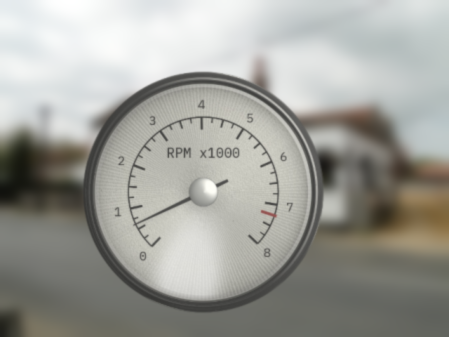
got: 625 rpm
